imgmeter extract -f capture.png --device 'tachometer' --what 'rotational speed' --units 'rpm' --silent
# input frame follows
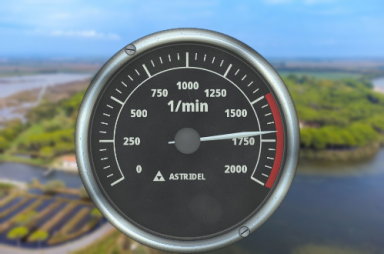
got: 1700 rpm
